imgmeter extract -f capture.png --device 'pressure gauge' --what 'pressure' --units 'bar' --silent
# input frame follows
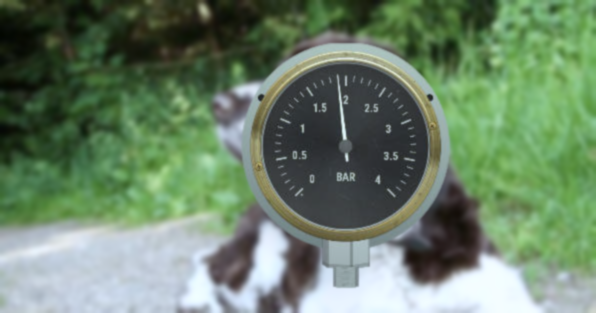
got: 1.9 bar
